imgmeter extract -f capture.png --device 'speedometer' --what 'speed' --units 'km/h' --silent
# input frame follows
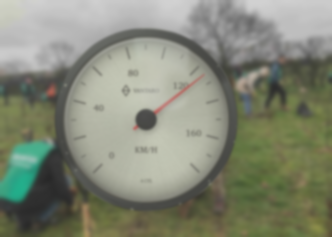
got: 125 km/h
